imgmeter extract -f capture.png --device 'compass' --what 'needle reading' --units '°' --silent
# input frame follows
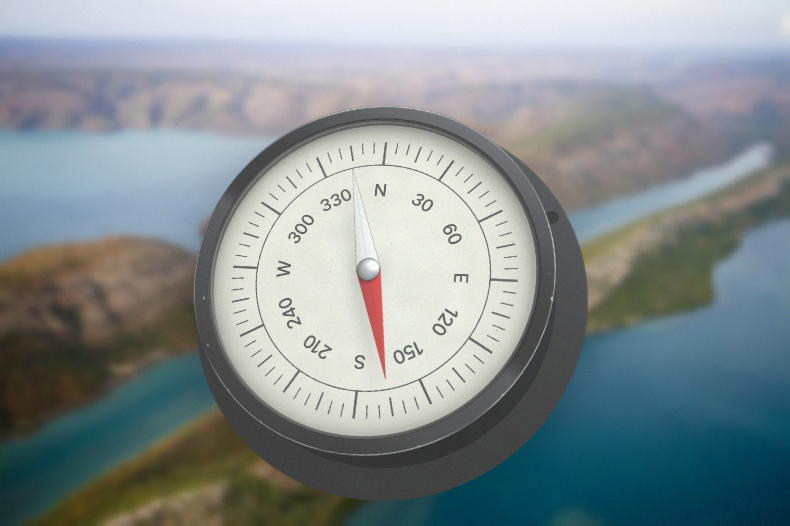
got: 165 °
